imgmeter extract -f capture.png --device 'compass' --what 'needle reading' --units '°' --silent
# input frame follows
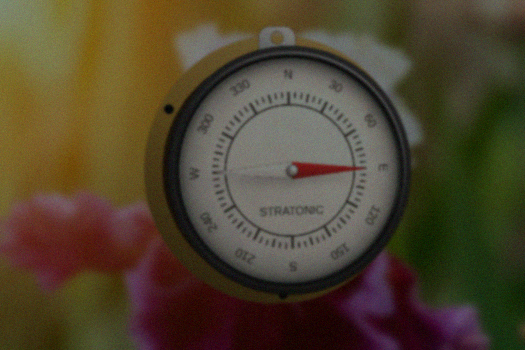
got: 90 °
